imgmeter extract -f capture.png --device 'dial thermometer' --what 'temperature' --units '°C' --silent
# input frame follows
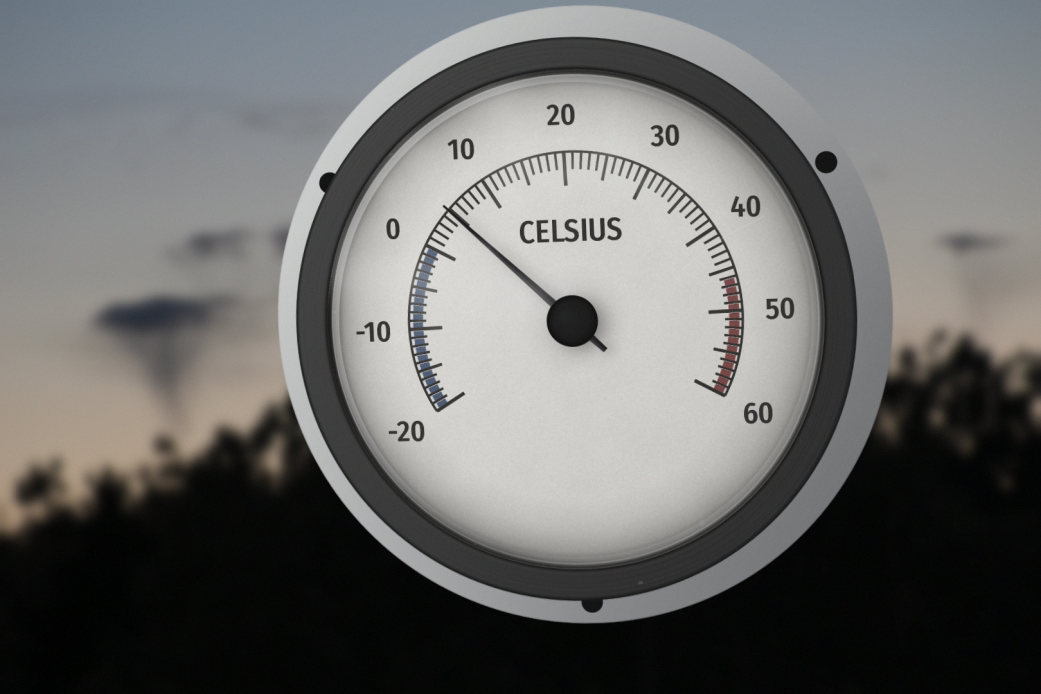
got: 5 °C
